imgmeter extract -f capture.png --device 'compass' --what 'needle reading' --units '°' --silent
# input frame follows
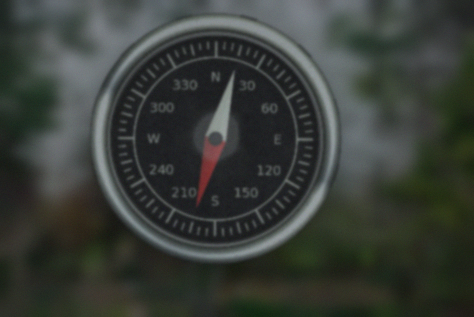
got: 195 °
